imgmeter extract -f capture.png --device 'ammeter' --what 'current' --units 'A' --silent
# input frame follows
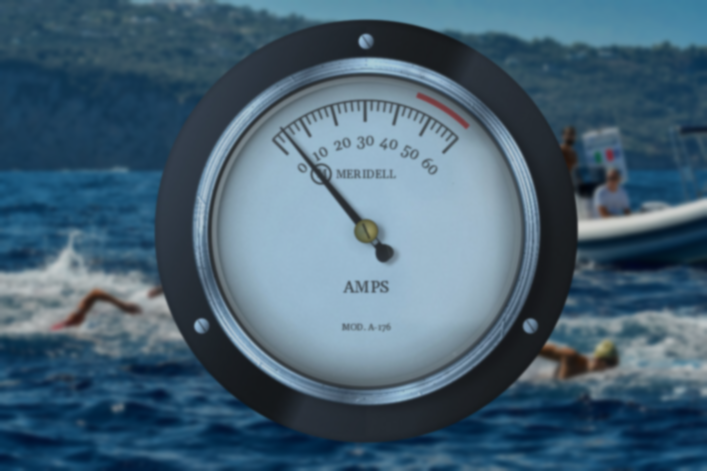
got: 4 A
